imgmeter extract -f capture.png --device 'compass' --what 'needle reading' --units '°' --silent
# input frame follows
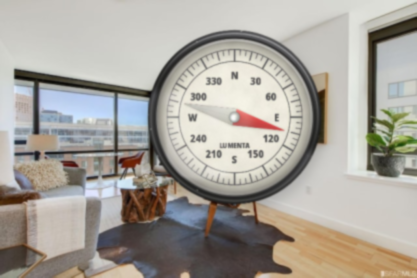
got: 105 °
